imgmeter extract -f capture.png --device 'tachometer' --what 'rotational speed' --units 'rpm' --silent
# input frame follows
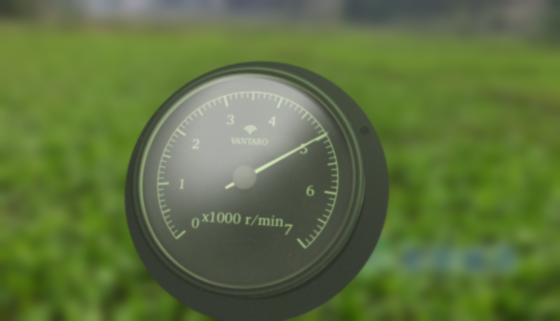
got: 5000 rpm
